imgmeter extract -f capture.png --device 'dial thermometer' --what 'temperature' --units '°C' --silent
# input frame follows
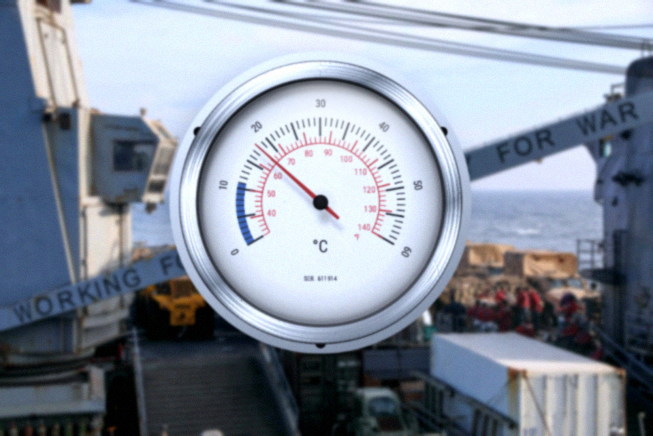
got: 18 °C
